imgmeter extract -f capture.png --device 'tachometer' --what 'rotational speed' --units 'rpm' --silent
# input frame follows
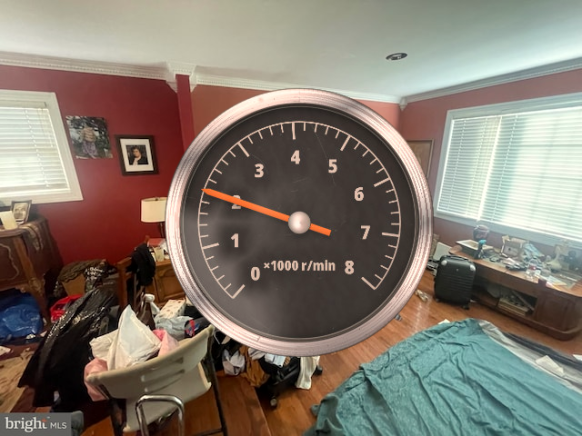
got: 2000 rpm
